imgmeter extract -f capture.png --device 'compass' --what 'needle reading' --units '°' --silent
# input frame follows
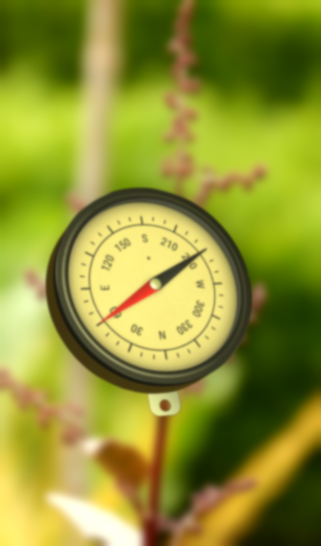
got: 60 °
